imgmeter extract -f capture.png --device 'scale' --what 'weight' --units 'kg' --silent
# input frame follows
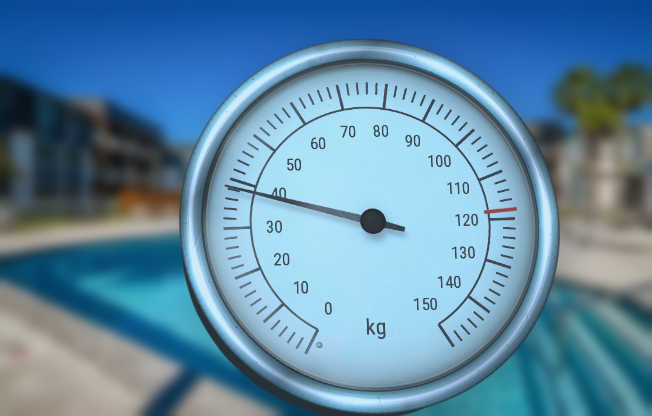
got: 38 kg
